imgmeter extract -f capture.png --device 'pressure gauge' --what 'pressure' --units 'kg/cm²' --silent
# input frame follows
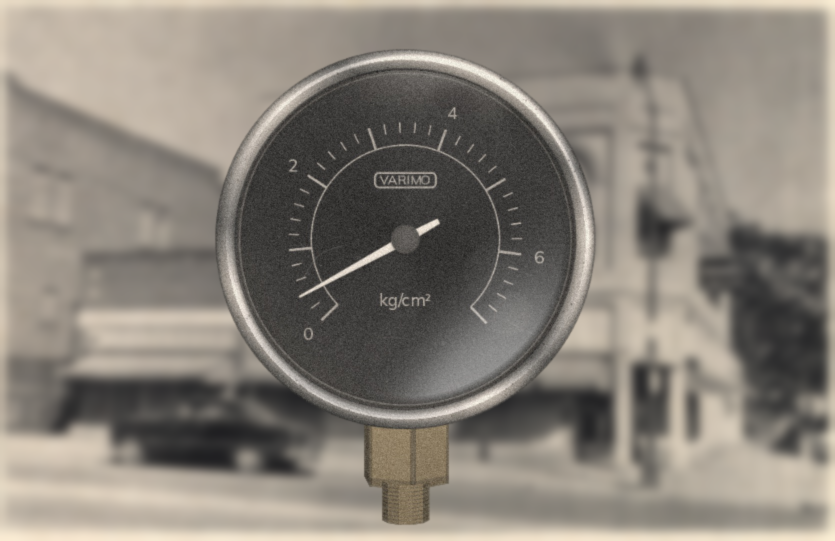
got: 0.4 kg/cm²
